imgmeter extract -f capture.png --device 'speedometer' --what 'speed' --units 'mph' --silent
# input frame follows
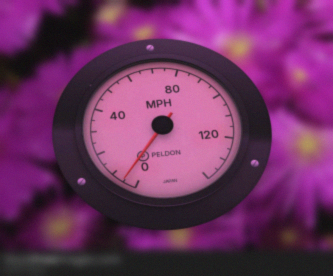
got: 5 mph
